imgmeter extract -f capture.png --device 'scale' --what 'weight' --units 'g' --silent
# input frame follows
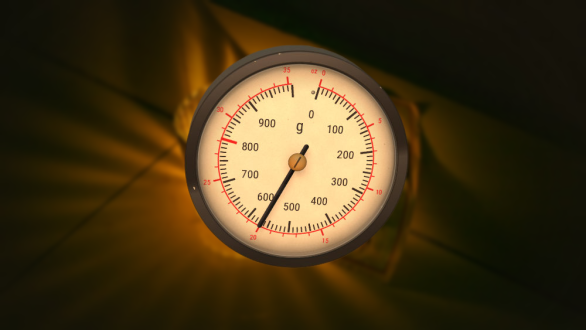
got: 570 g
